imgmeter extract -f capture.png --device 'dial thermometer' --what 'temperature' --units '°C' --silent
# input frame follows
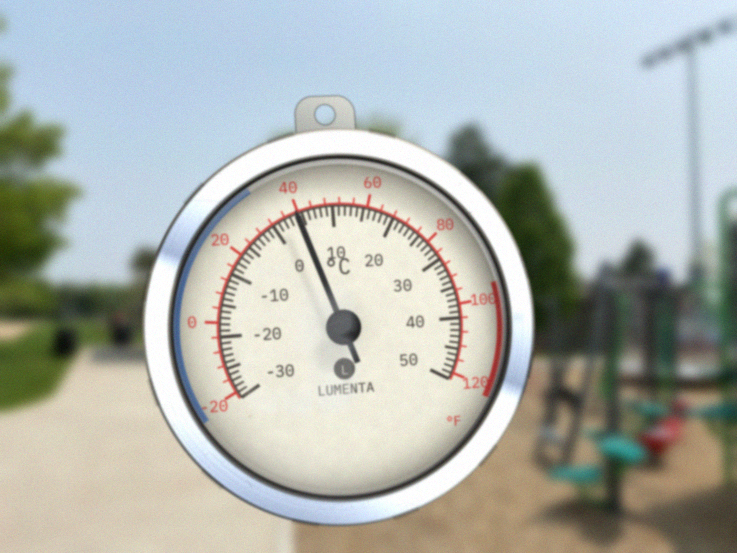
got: 4 °C
